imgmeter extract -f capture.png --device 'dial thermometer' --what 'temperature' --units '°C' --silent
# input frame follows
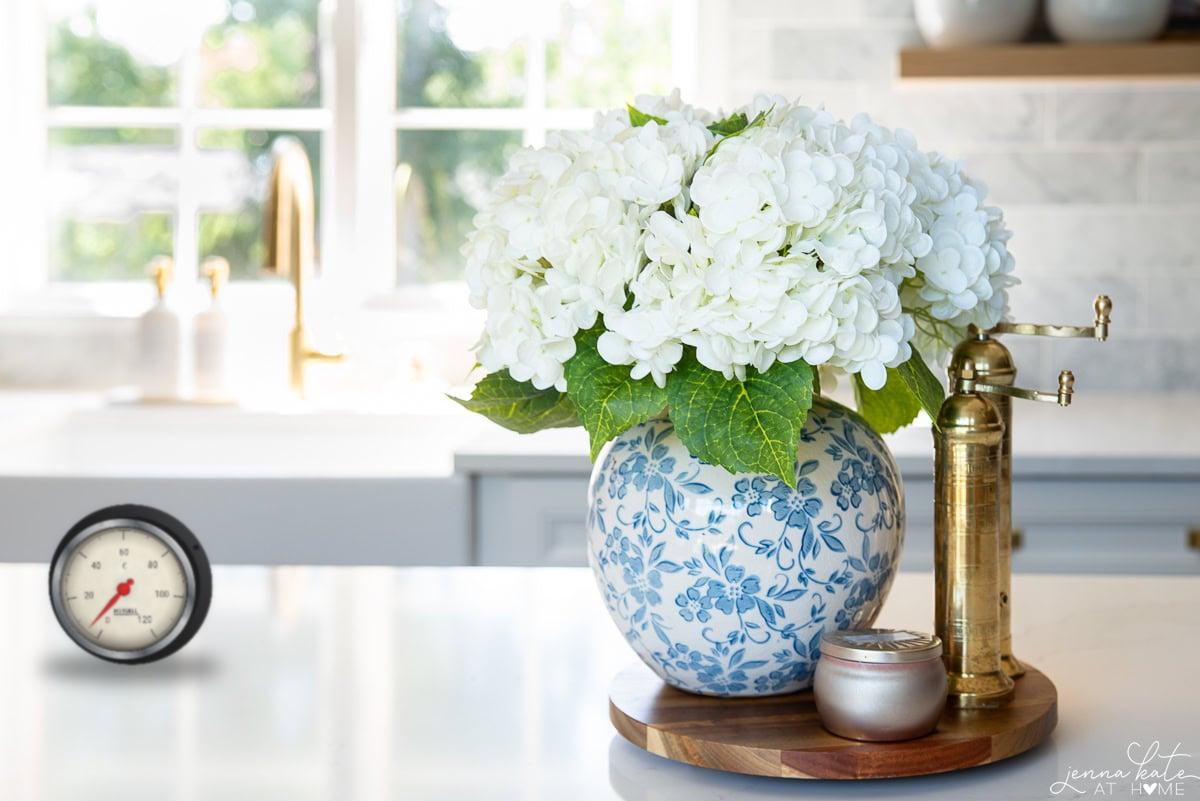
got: 5 °C
